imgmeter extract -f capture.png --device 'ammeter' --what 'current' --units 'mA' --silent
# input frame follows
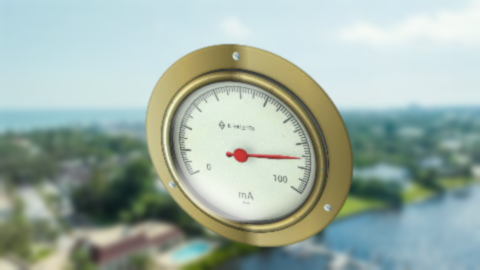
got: 85 mA
